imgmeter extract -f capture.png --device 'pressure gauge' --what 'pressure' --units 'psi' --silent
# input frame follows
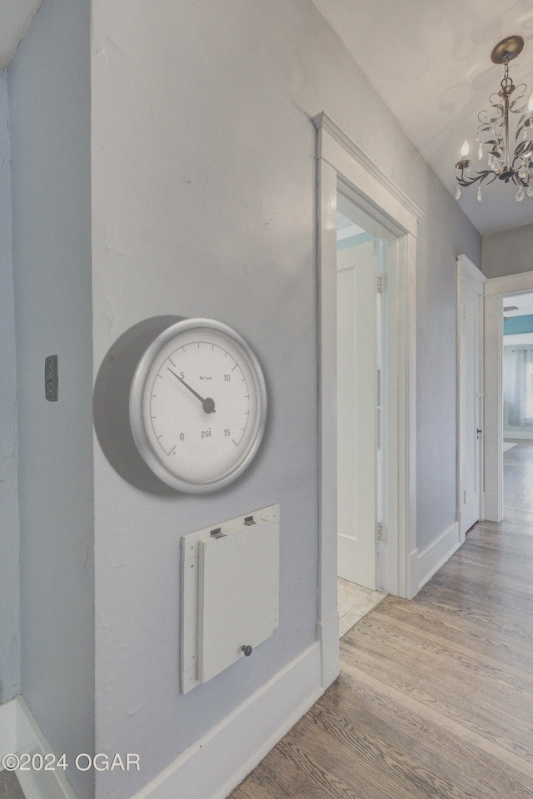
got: 4.5 psi
